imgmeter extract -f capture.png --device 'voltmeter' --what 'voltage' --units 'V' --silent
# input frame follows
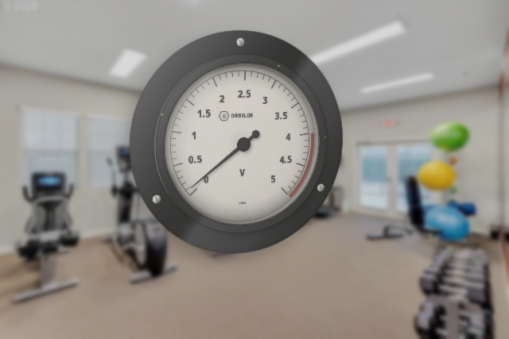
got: 0.1 V
